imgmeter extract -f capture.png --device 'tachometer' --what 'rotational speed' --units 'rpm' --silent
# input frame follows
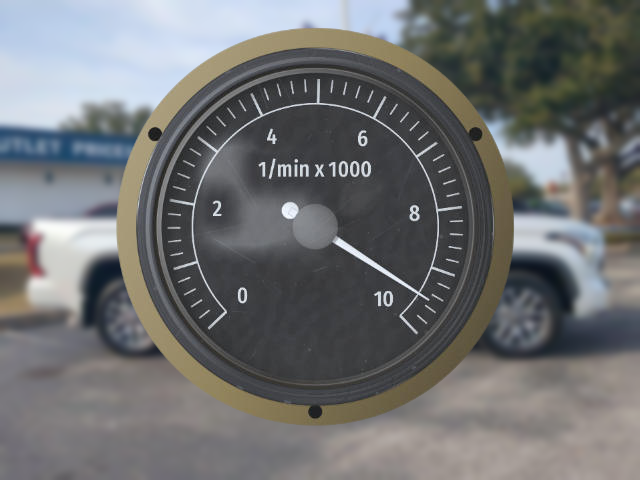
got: 9500 rpm
